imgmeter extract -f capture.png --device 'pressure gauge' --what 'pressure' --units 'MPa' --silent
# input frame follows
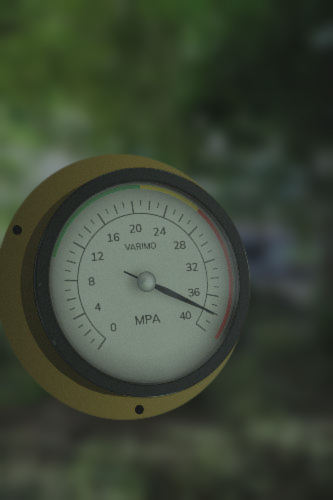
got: 38 MPa
